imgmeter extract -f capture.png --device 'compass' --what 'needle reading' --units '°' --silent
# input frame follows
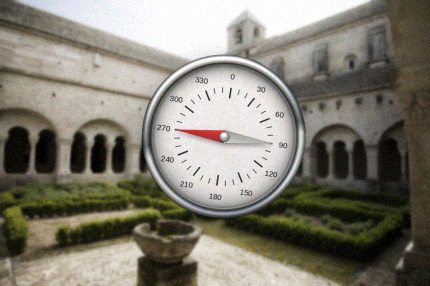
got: 270 °
